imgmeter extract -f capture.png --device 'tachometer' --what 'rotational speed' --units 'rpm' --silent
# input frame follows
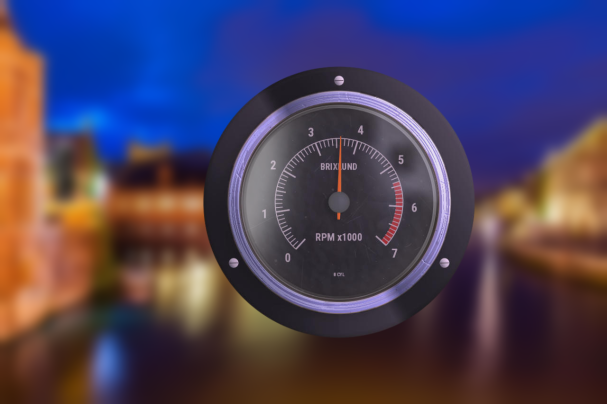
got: 3600 rpm
